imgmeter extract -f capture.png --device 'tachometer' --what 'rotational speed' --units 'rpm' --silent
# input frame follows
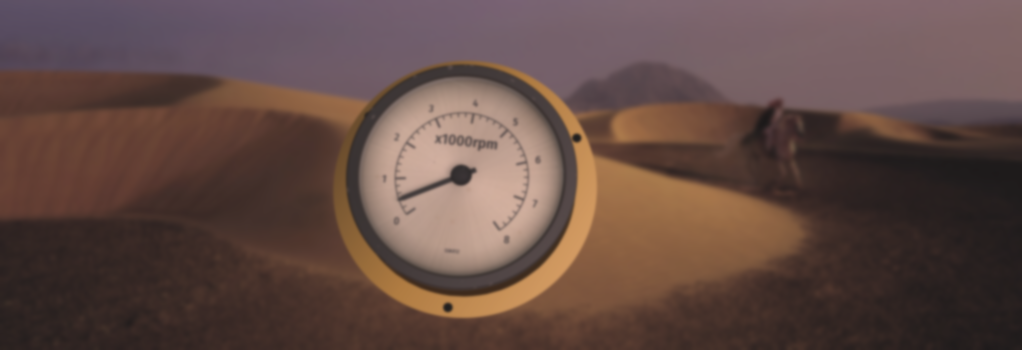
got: 400 rpm
